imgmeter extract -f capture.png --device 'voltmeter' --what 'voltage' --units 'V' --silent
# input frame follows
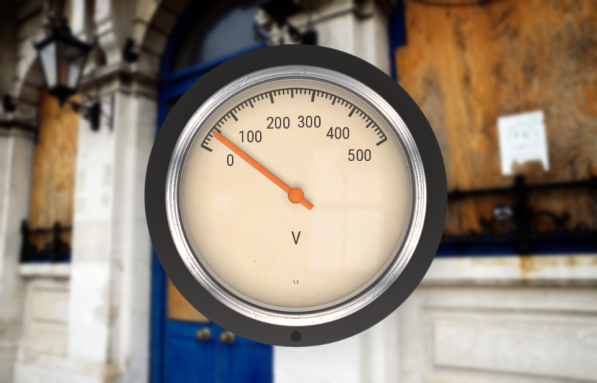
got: 40 V
